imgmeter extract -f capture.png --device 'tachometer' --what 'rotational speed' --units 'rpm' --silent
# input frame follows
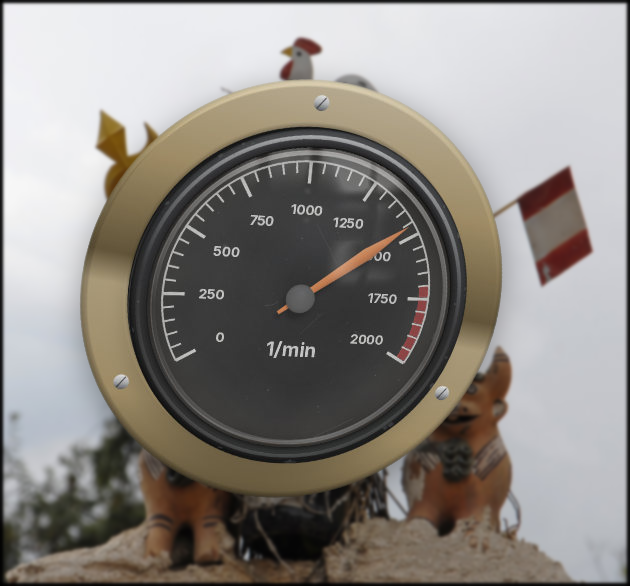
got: 1450 rpm
